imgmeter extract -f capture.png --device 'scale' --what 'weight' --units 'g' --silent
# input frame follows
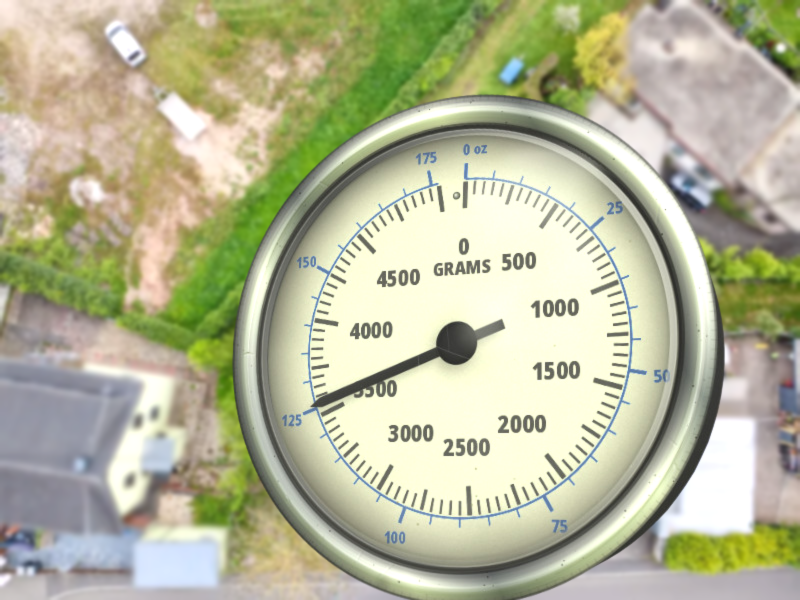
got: 3550 g
